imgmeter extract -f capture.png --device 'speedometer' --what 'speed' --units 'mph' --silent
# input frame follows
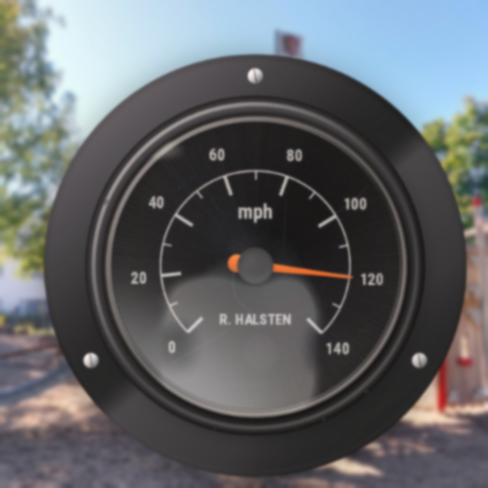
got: 120 mph
